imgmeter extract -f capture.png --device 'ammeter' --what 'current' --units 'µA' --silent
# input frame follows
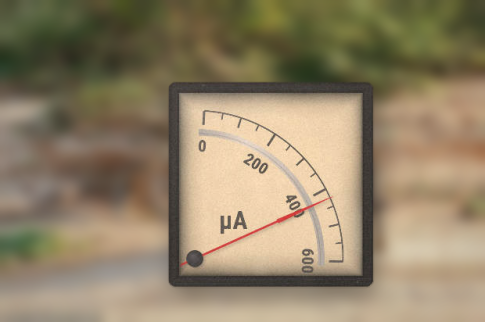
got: 425 µA
